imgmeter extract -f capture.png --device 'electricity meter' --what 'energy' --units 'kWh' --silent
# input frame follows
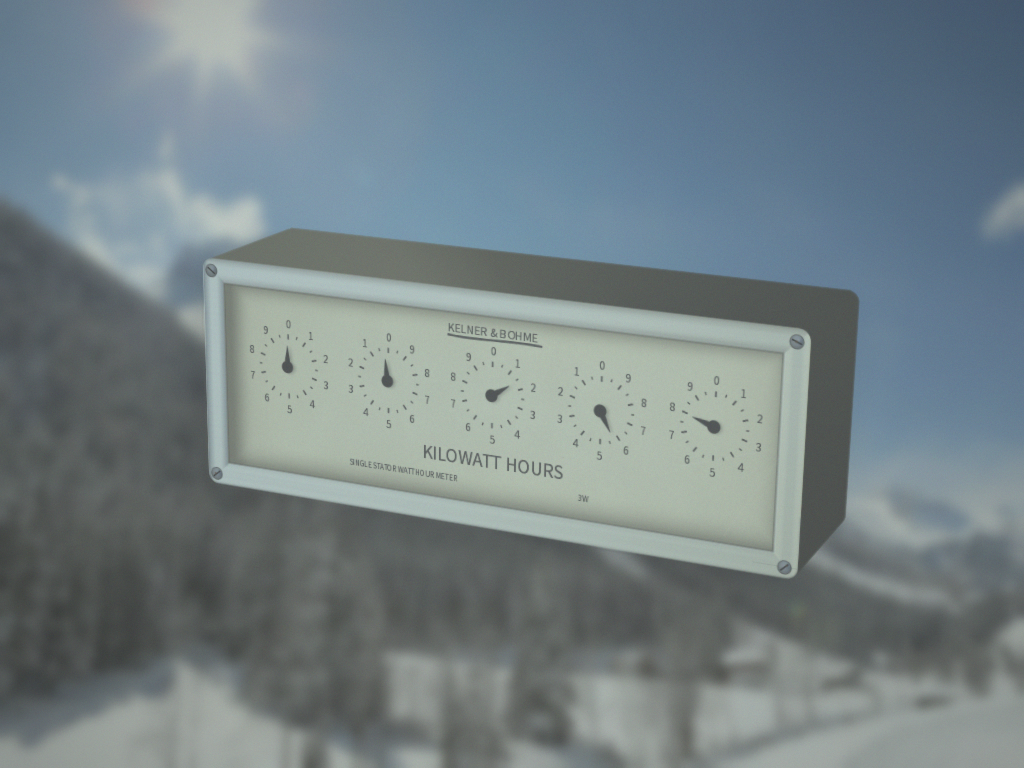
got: 158 kWh
